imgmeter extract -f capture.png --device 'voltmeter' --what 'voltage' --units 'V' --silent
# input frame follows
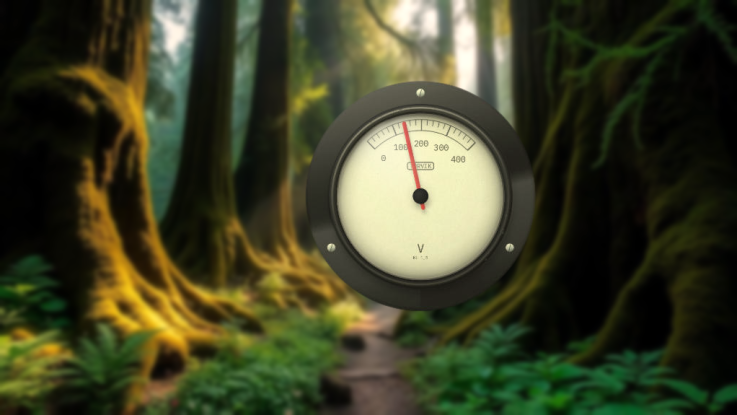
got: 140 V
